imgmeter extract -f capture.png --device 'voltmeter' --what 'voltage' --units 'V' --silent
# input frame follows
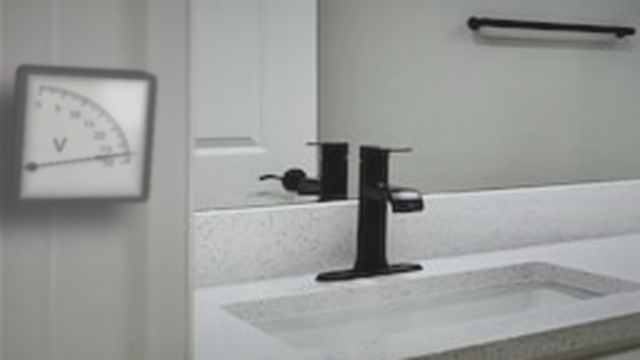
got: 27.5 V
